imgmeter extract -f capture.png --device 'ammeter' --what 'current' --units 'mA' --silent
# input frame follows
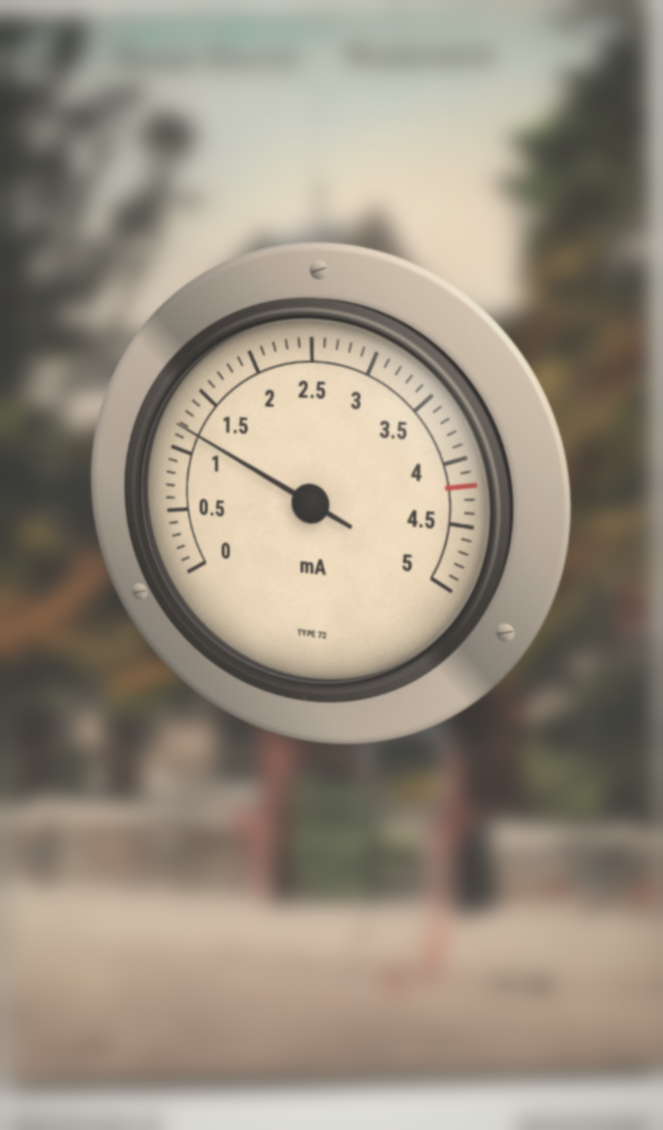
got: 1.2 mA
